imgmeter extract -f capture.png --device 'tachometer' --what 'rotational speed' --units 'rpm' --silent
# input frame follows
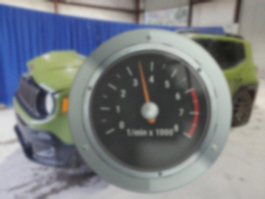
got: 3500 rpm
